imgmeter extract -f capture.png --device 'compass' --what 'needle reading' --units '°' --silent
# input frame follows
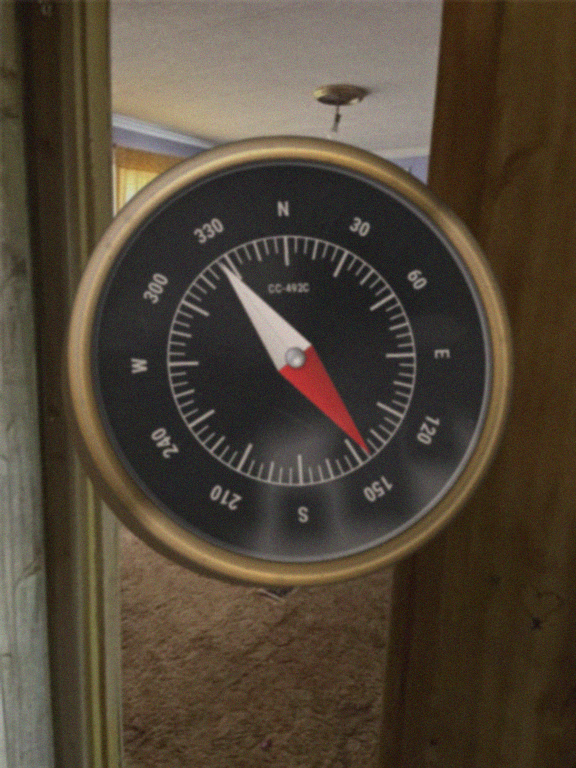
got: 145 °
